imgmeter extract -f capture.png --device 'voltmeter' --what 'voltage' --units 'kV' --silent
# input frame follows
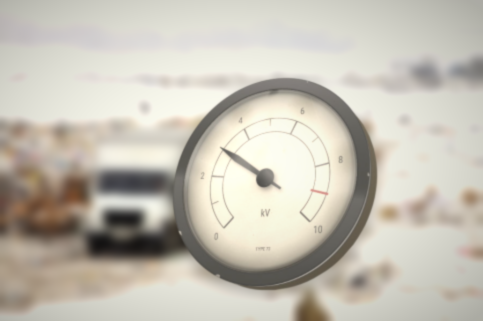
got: 3 kV
